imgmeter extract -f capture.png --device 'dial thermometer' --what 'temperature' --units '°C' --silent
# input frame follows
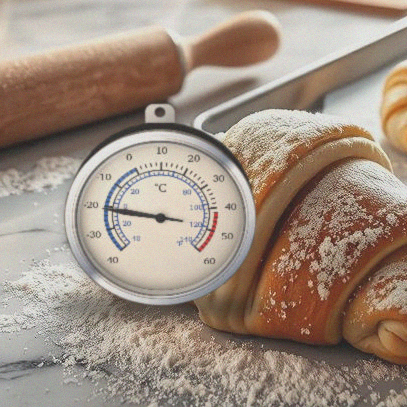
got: -20 °C
